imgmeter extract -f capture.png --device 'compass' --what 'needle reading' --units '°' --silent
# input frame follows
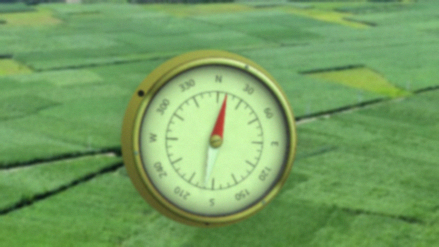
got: 10 °
